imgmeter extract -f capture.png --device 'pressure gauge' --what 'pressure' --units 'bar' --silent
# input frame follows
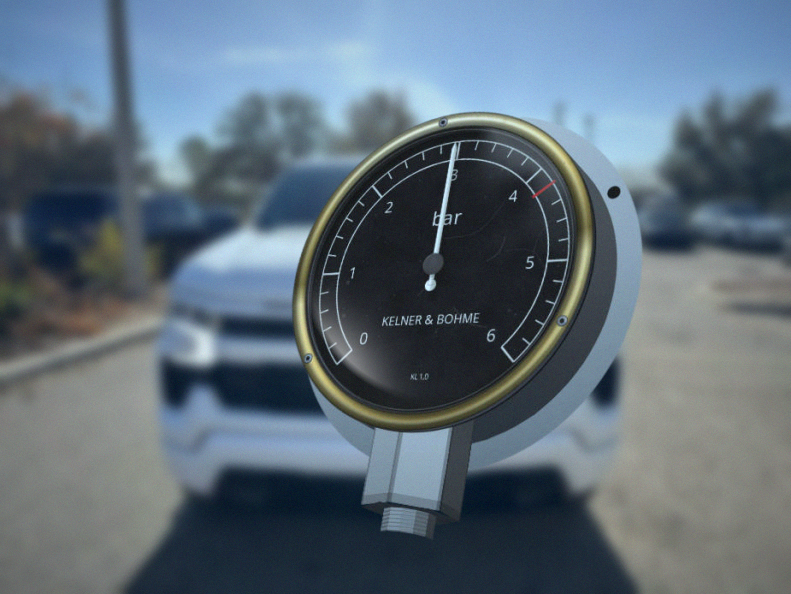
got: 3 bar
